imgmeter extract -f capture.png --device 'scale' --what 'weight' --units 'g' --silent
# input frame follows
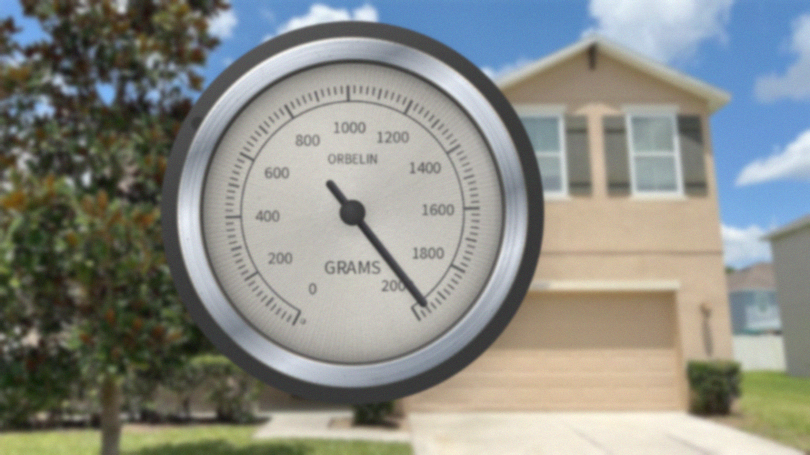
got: 1960 g
